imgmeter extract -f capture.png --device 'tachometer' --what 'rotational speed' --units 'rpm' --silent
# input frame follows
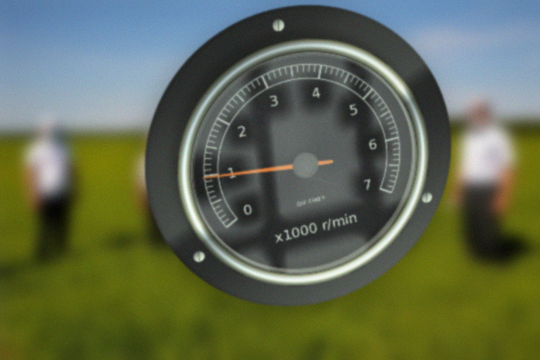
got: 1000 rpm
